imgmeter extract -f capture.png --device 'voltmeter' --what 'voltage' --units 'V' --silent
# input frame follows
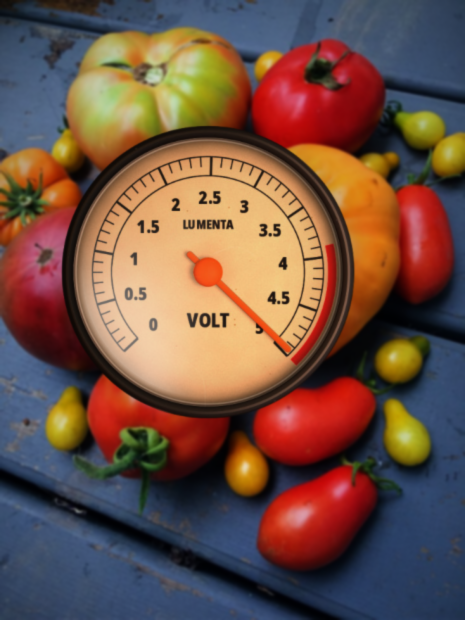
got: 4.95 V
